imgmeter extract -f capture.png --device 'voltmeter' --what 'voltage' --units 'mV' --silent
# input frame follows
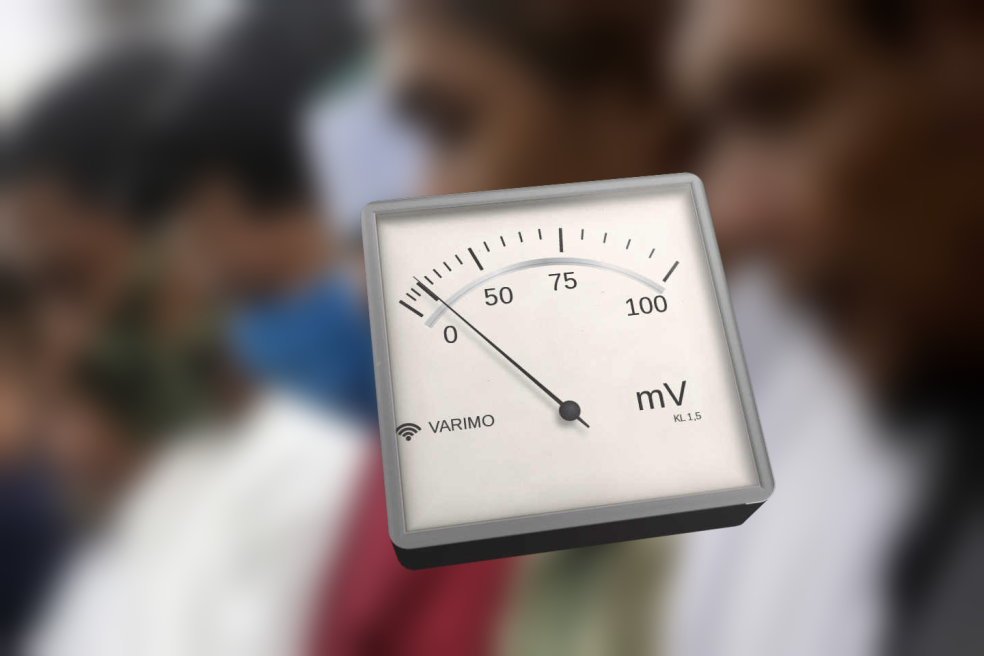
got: 25 mV
